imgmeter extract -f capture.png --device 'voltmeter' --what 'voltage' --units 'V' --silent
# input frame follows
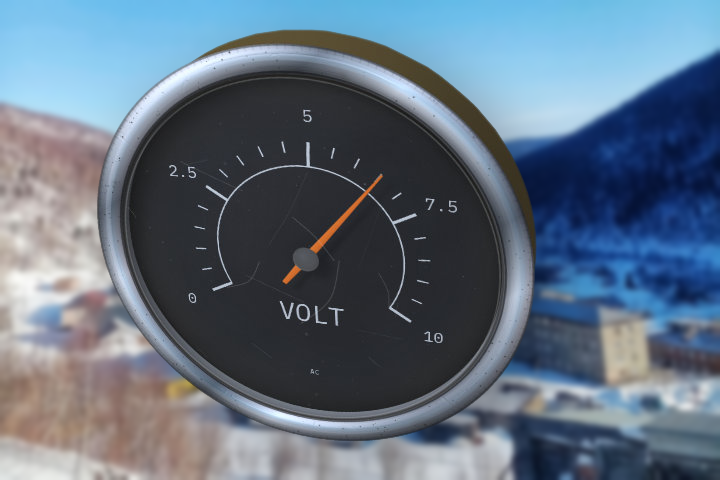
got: 6.5 V
